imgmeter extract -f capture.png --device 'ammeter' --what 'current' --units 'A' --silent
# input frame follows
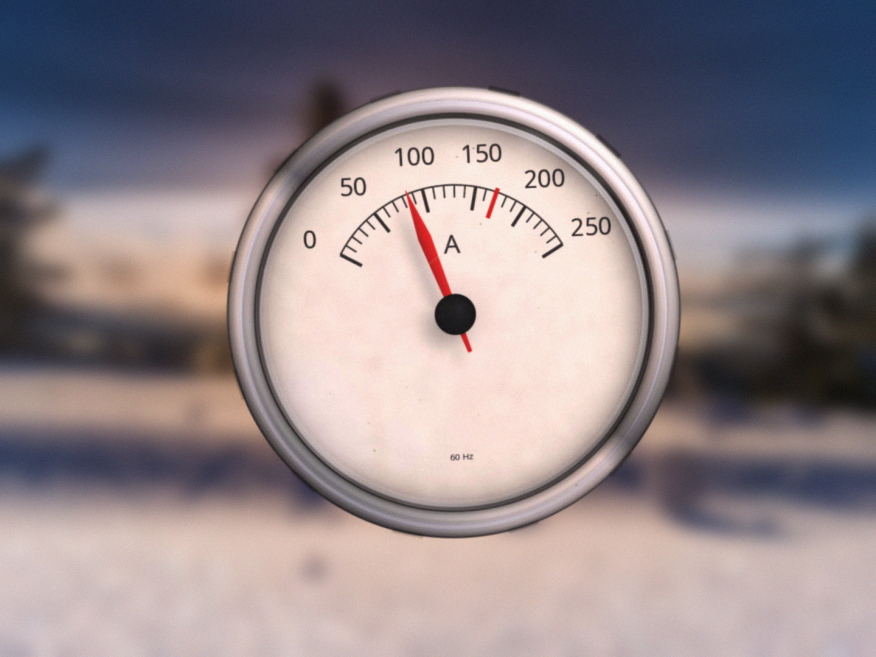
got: 85 A
